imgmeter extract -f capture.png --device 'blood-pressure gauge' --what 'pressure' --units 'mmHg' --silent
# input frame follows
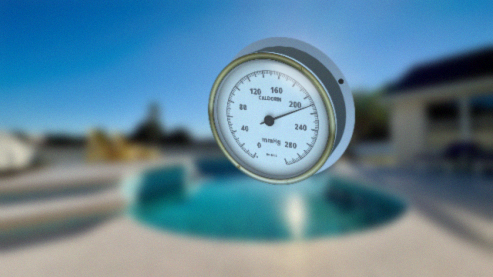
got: 210 mmHg
